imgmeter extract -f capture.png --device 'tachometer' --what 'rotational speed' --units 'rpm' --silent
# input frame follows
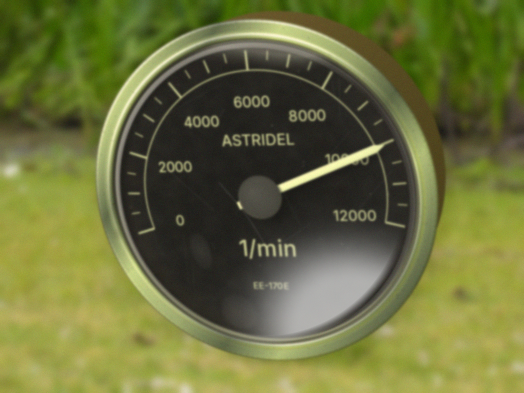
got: 10000 rpm
